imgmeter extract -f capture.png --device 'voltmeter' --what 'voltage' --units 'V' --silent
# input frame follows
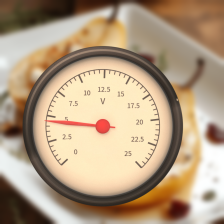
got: 4.5 V
